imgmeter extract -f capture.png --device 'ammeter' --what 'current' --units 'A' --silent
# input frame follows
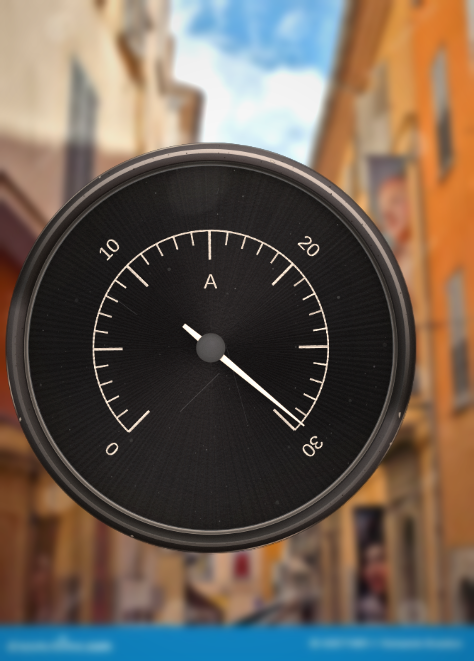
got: 29.5 A
